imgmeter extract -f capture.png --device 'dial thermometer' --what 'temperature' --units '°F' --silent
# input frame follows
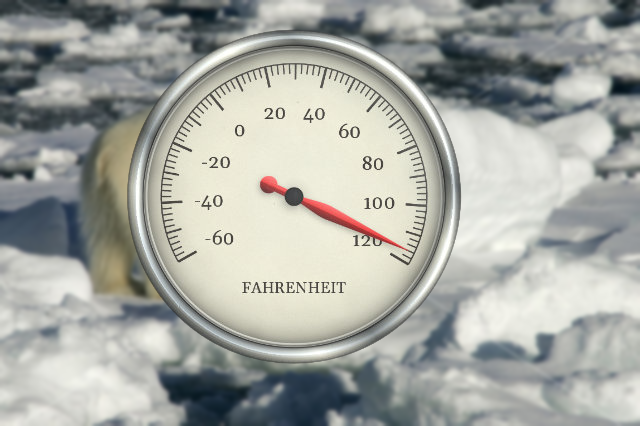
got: 116 °F
